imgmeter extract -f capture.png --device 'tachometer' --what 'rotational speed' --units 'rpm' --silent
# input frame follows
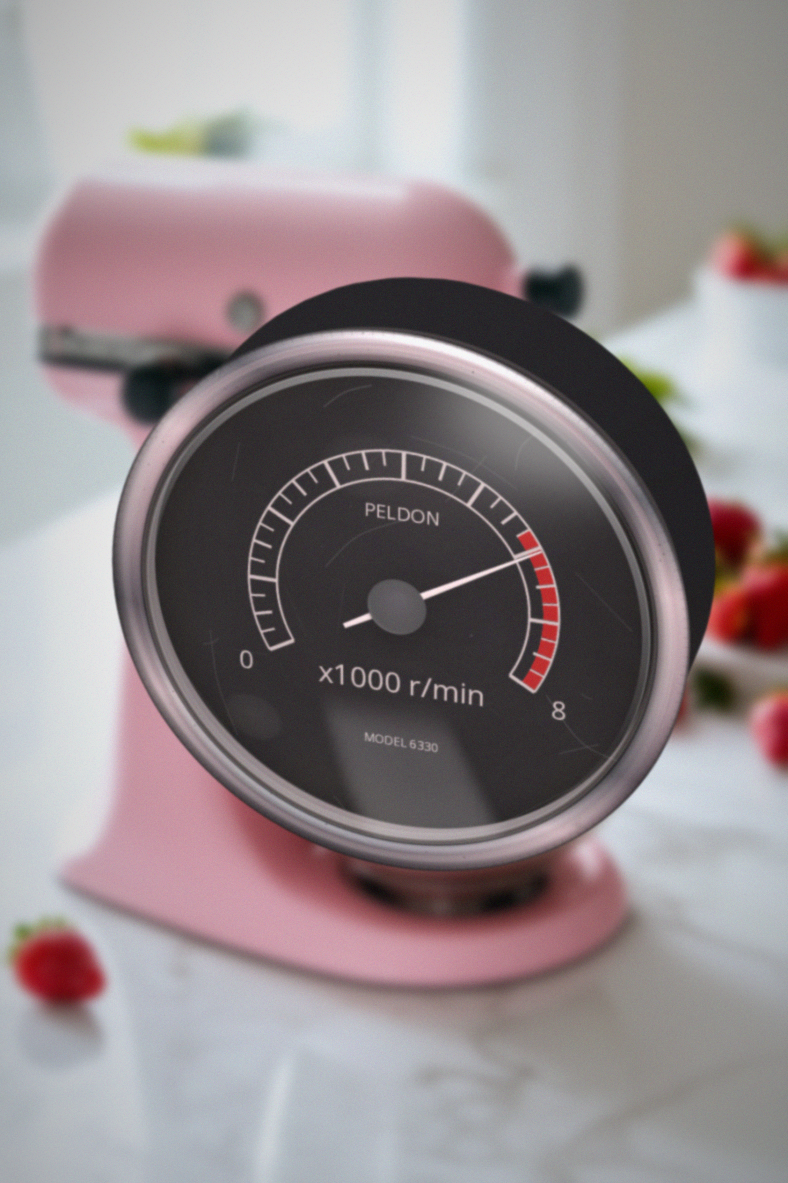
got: 6000 rpm
